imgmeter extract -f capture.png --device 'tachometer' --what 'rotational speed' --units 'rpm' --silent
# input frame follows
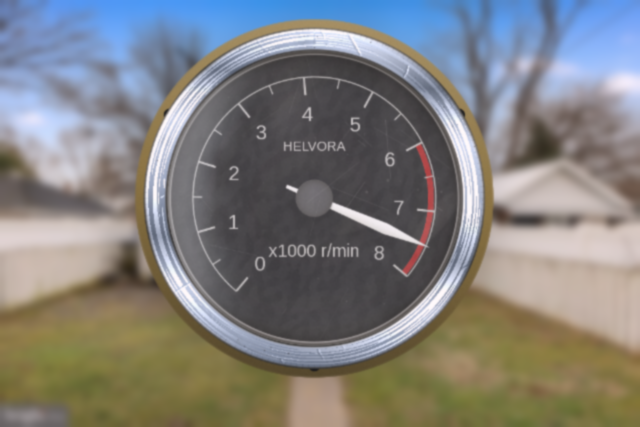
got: 7500 rpm
